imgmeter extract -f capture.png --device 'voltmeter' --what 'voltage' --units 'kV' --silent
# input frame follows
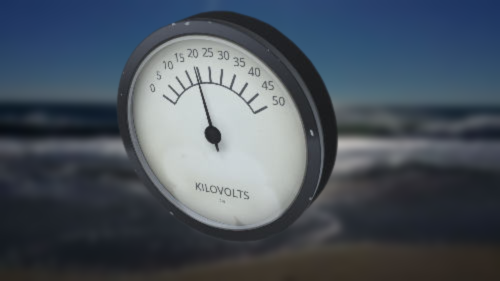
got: 20 kV
